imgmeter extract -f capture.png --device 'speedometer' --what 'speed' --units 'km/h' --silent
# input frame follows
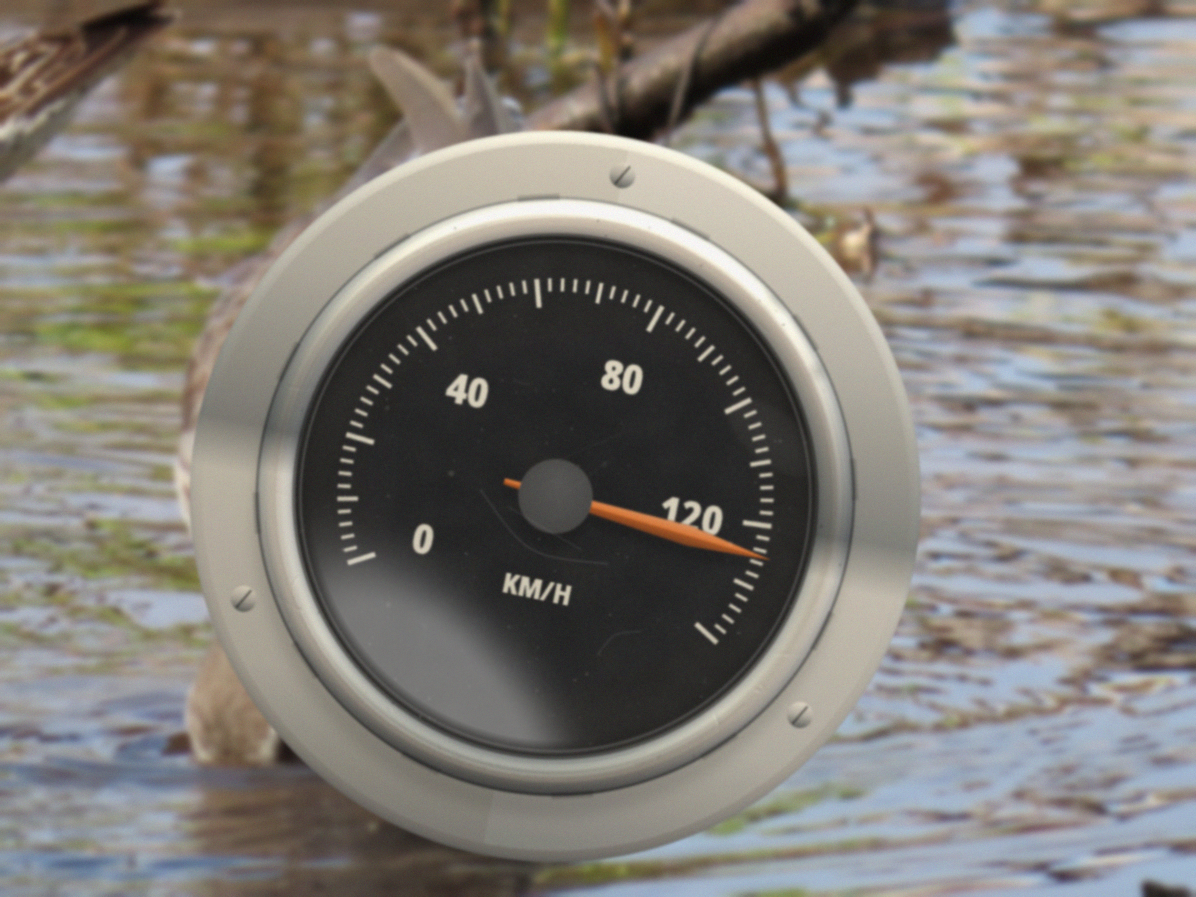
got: 125 km/h
